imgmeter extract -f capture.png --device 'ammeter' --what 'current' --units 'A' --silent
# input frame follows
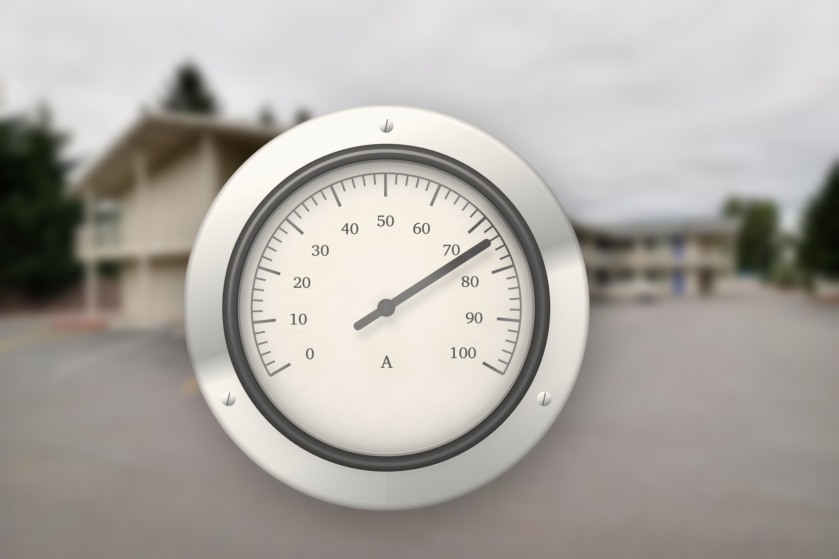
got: 74 A
